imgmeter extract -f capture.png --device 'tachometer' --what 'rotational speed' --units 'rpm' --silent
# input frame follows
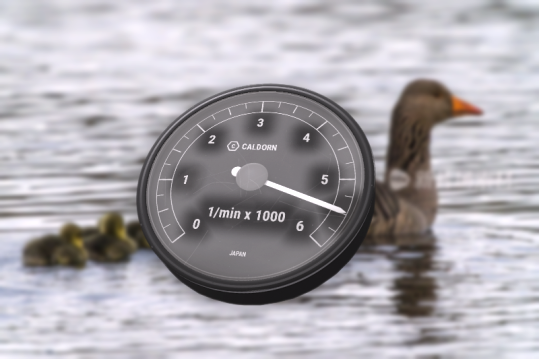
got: 5500 rpm
